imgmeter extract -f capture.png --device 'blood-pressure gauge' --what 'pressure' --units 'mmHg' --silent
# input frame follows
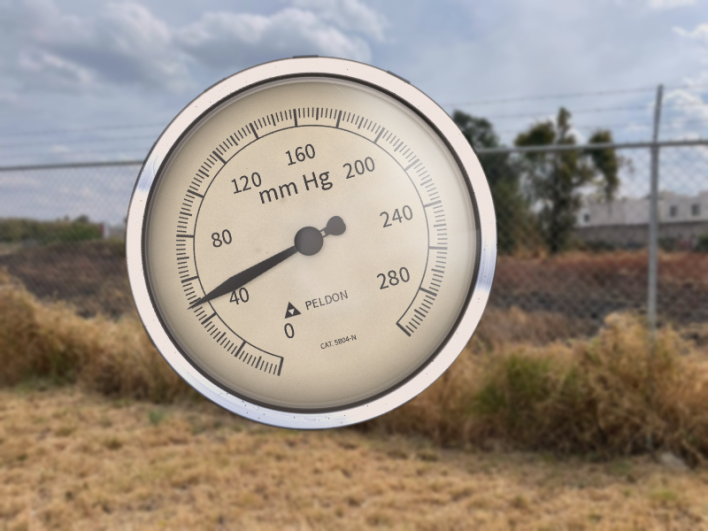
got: 48 mmHg
